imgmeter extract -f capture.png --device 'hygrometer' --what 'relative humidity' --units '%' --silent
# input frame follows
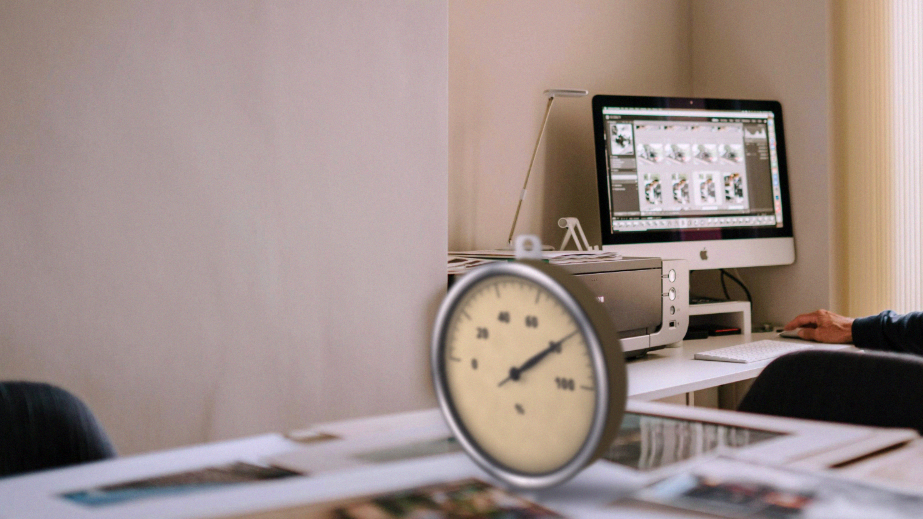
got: 80 %
